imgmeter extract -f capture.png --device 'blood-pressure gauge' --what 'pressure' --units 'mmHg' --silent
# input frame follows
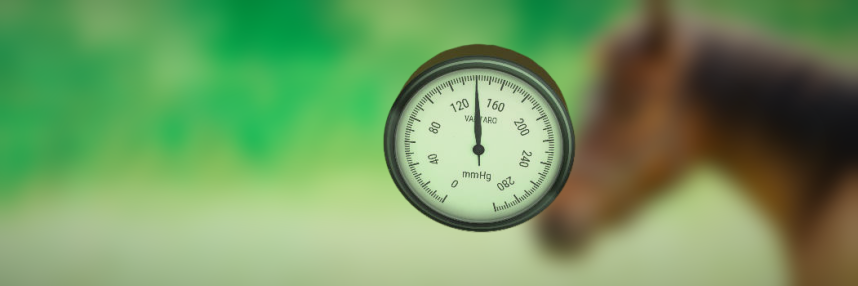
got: 140 mmHg
